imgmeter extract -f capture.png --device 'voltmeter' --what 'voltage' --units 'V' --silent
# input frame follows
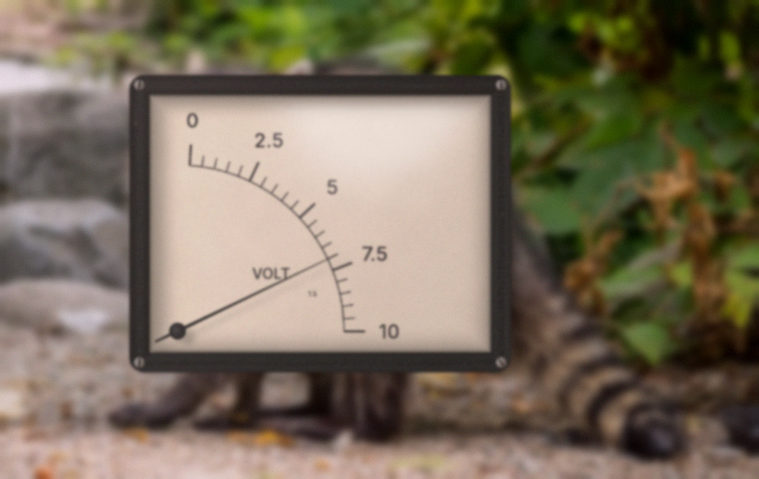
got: 7 V
